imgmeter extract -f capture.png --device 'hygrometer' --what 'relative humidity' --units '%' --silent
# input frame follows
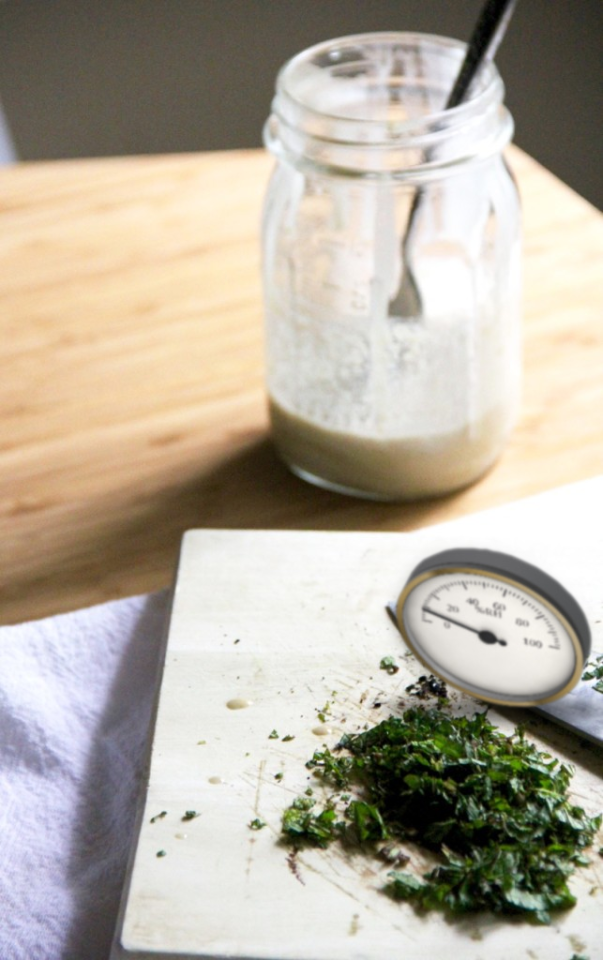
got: 10 %
